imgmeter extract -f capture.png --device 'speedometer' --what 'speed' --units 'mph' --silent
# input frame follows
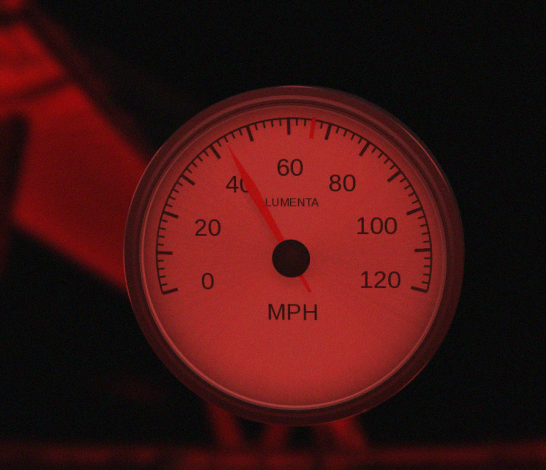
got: 44 mph
